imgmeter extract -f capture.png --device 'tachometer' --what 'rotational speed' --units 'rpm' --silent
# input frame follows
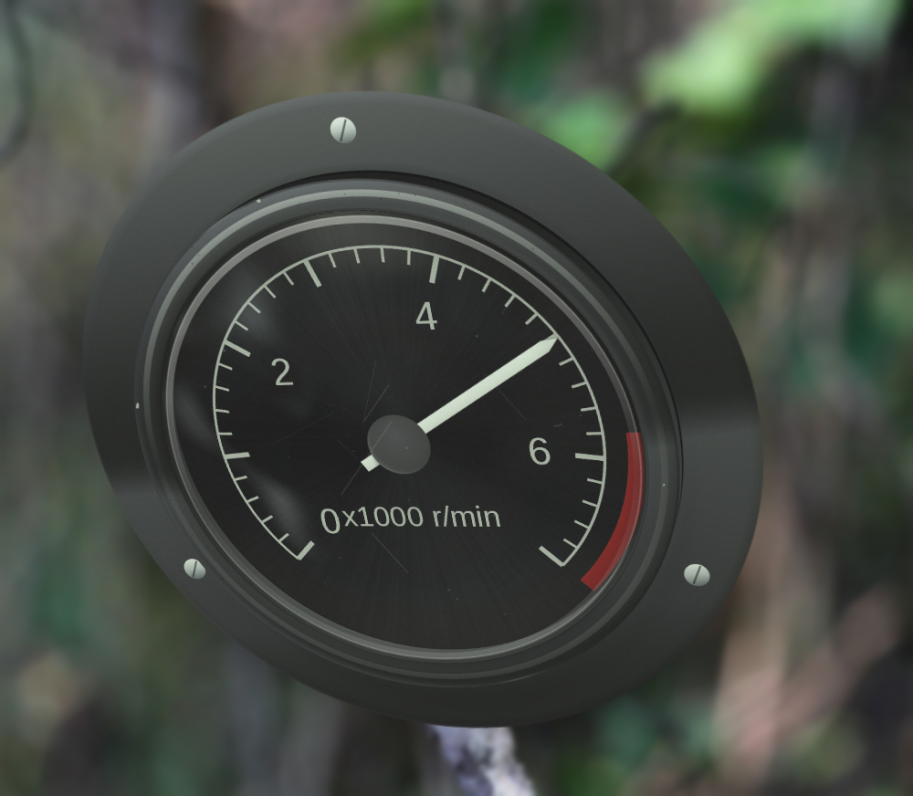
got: 5000 rpm
